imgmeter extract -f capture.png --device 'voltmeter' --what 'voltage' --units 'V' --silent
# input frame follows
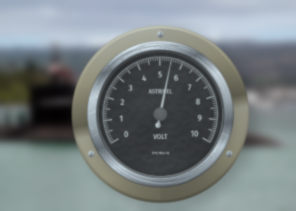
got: 5.5 V
